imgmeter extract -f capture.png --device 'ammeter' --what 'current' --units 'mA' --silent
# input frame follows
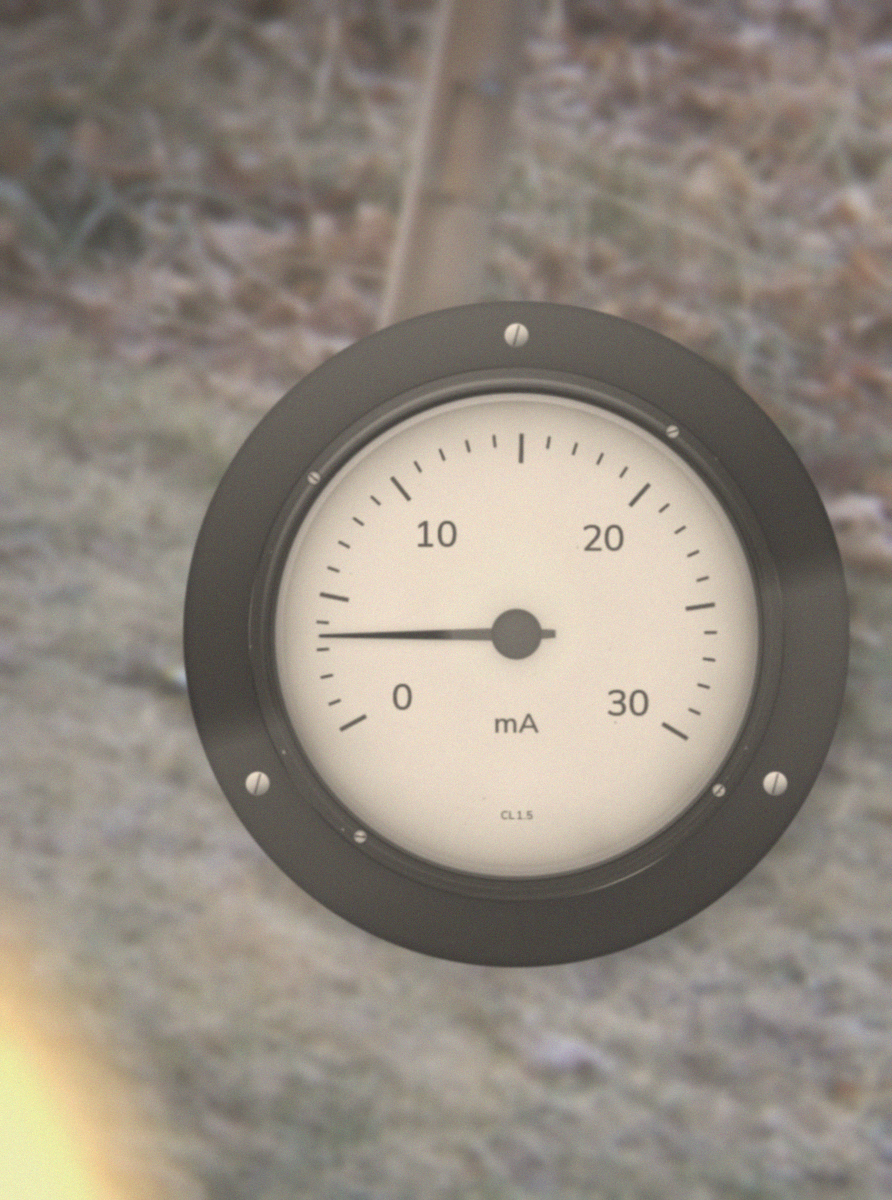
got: 3.5 mA
